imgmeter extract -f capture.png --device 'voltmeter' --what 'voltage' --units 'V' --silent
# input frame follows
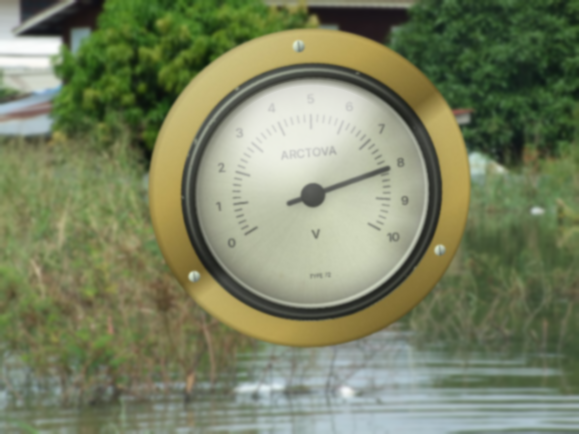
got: 8 V
